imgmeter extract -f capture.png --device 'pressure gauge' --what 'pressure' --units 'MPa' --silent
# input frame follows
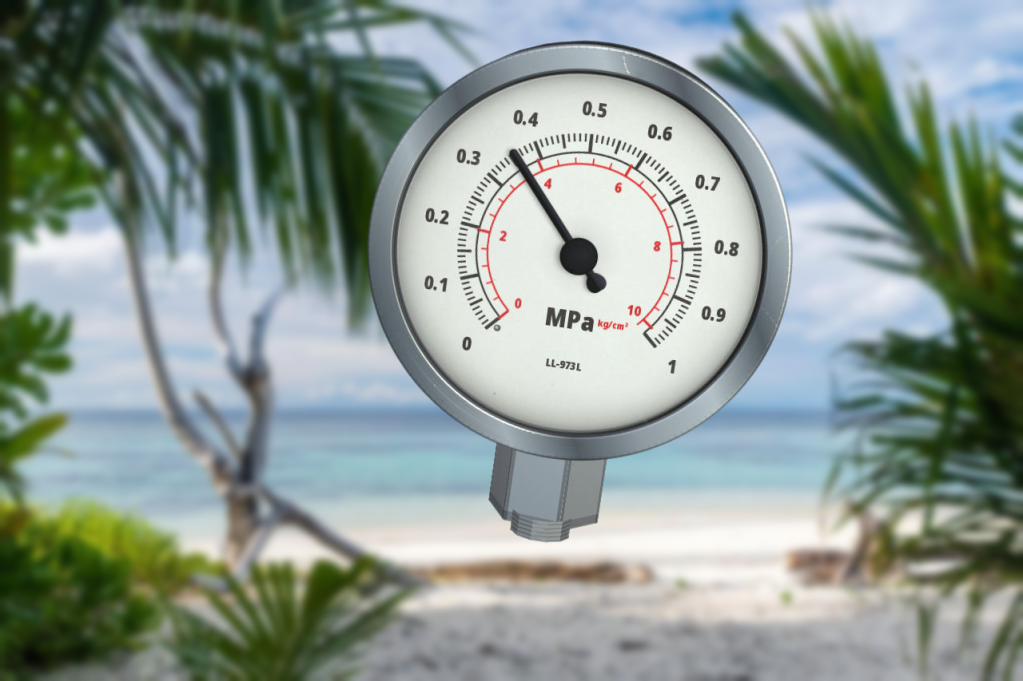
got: 0.36 MPa
